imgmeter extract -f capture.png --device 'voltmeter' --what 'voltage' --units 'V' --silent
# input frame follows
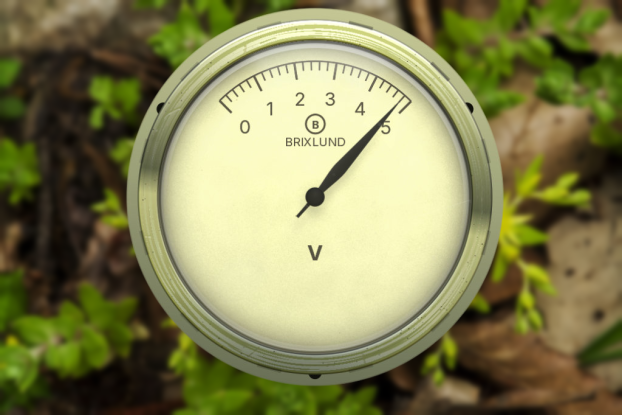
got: 4.8 V
